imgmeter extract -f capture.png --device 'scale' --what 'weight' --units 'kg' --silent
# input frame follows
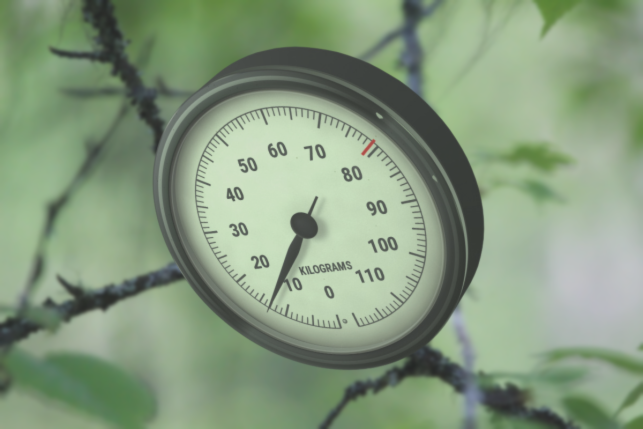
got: 13 kg
